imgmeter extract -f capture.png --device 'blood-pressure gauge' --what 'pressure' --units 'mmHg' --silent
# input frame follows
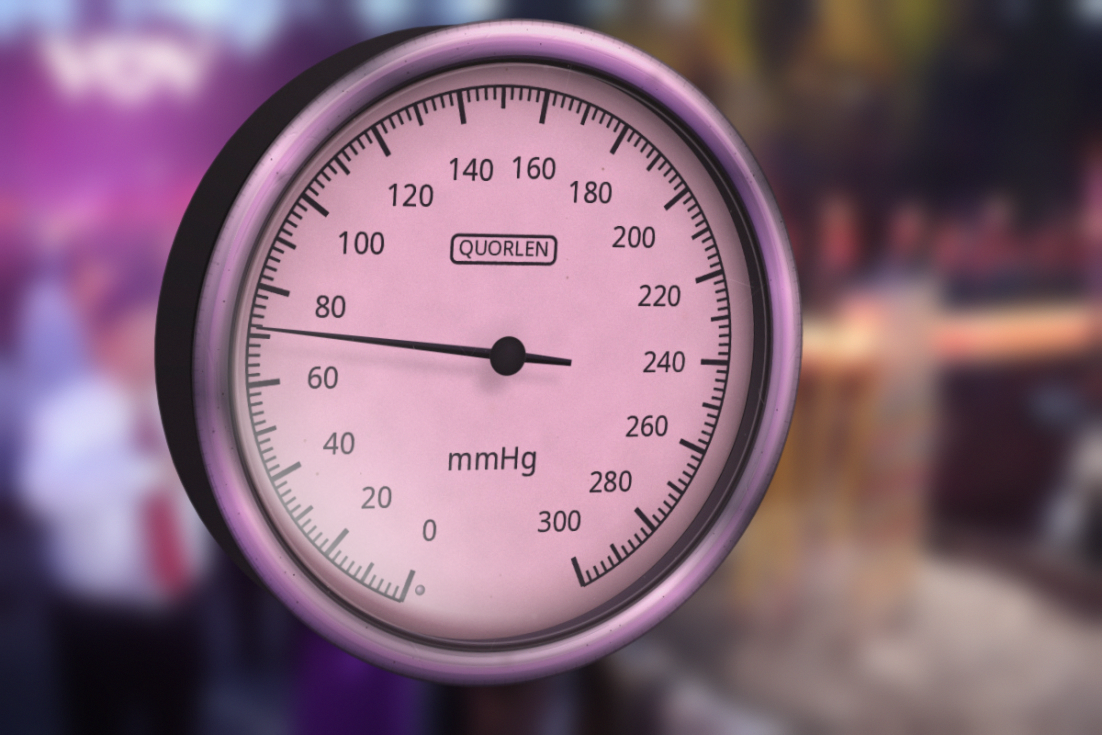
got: 72 mmHg
